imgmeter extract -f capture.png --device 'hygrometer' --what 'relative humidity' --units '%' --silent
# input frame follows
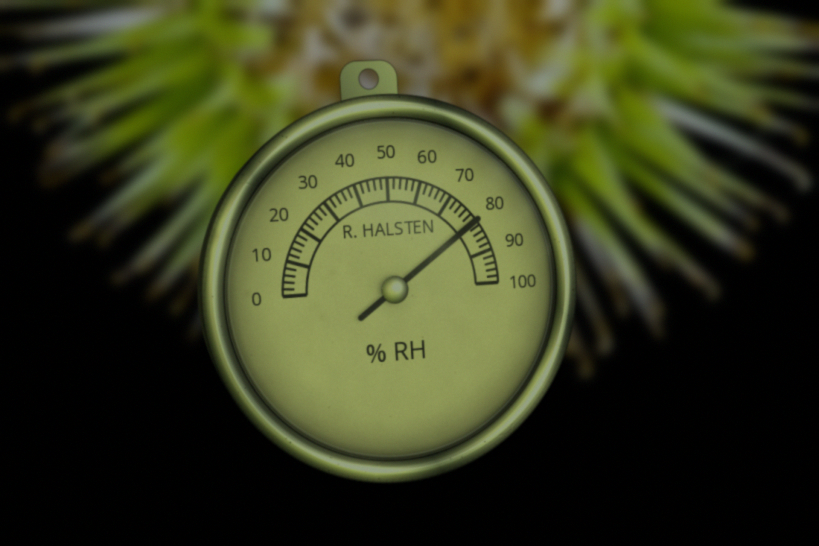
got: 80 %
